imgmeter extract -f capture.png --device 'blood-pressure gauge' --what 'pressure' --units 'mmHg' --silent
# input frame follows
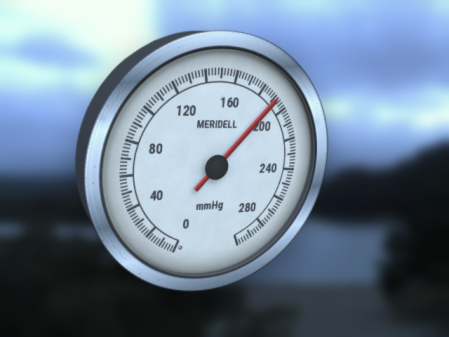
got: 190 mmHg
